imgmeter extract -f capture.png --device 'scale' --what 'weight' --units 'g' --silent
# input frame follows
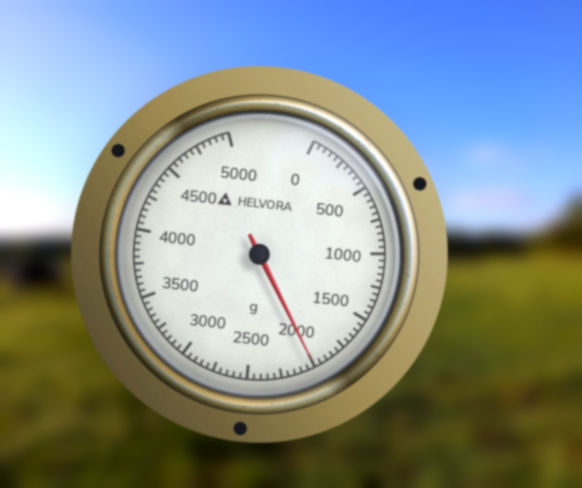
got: 2000 g
